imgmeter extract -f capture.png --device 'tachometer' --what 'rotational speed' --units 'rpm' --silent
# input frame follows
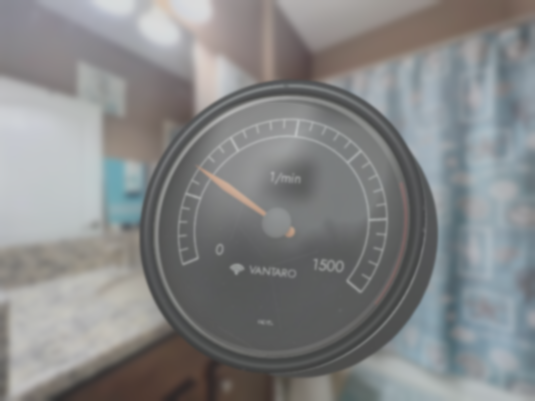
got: 350 rpm
